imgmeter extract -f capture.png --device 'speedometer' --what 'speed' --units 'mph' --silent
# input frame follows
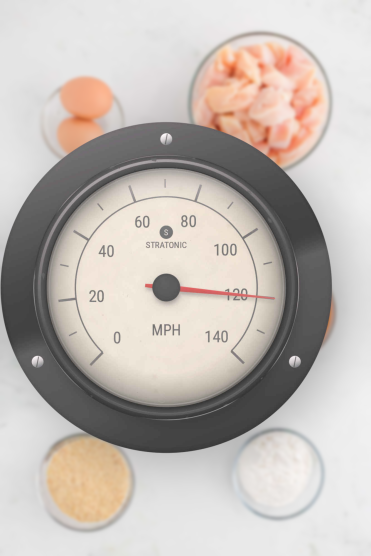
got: 120 mph
